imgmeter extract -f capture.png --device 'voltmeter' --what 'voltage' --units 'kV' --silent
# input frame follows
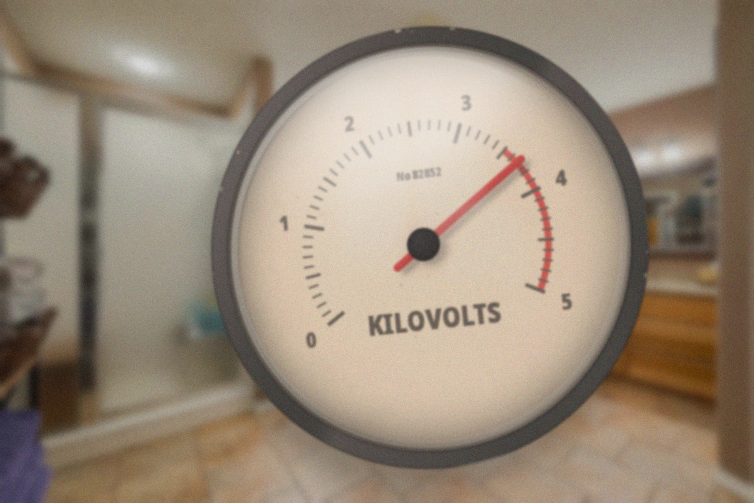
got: 3.7 kV
